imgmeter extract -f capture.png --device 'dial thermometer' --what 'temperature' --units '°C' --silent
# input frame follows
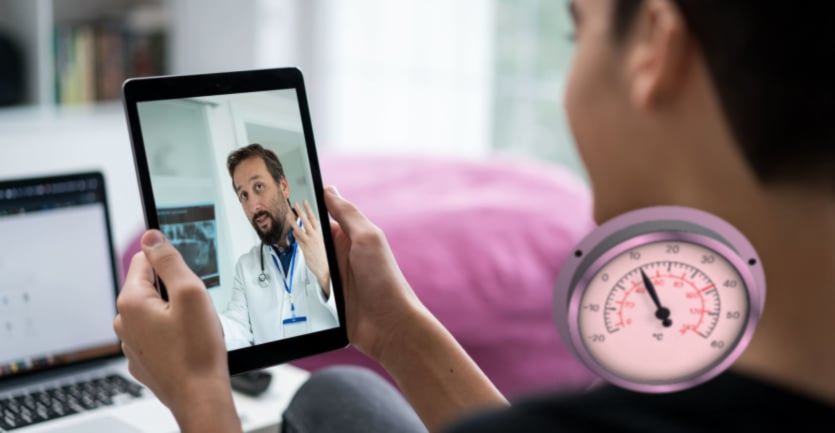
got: 10 °C
